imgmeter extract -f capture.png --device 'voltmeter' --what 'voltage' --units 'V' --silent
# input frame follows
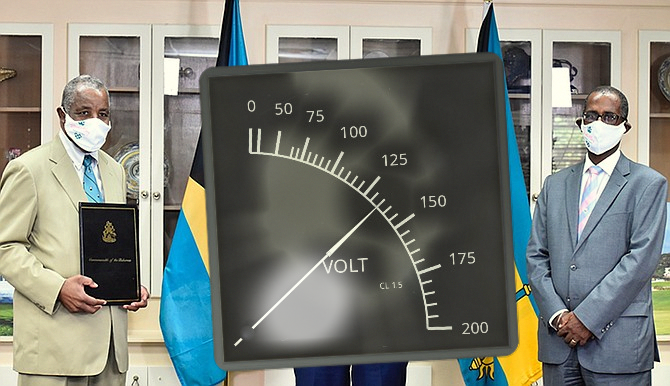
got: 135 V
